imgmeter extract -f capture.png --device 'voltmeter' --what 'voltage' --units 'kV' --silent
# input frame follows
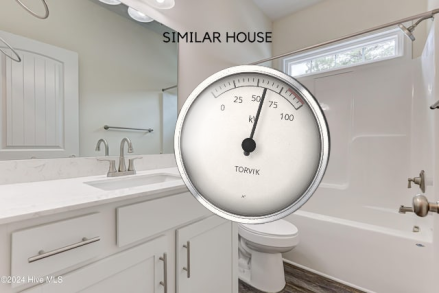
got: 60 kV
